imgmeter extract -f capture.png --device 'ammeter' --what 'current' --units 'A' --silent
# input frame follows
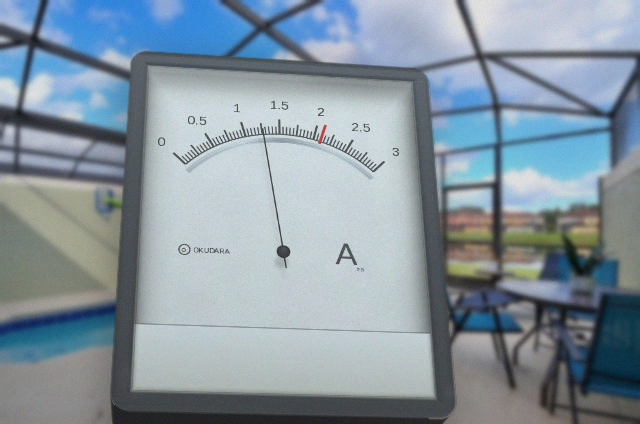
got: 1.25 A
